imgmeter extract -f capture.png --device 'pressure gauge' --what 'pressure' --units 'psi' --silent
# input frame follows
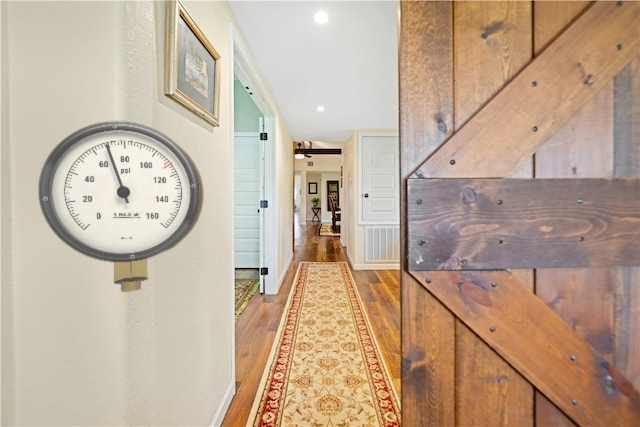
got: 70 psi
